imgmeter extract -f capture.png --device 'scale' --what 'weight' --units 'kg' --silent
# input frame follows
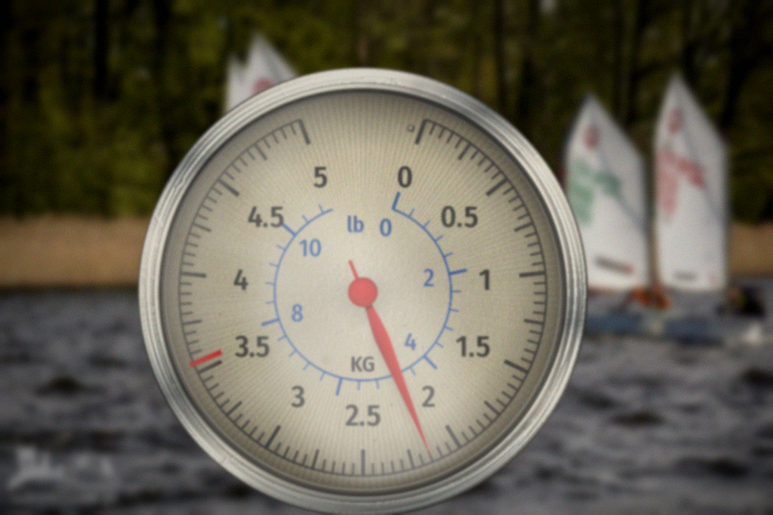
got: 2.15 kg
